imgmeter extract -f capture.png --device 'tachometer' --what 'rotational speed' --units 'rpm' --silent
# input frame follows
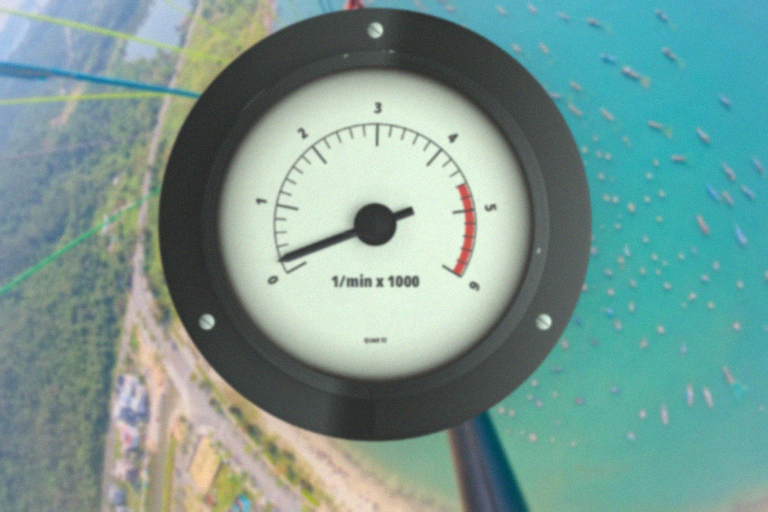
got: 200 rpm
